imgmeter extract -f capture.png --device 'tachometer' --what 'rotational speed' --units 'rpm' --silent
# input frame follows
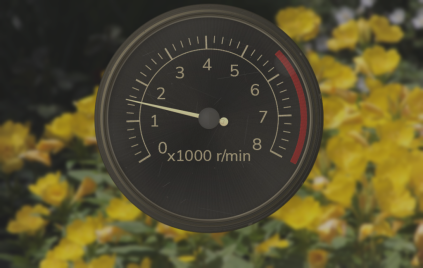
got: 1500 rpm
